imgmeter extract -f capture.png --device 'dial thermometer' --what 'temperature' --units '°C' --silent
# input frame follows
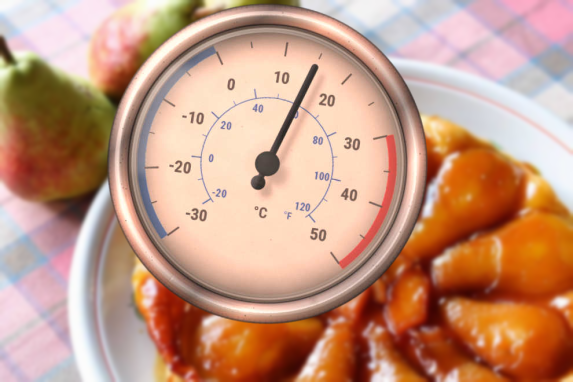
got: 15 °C
